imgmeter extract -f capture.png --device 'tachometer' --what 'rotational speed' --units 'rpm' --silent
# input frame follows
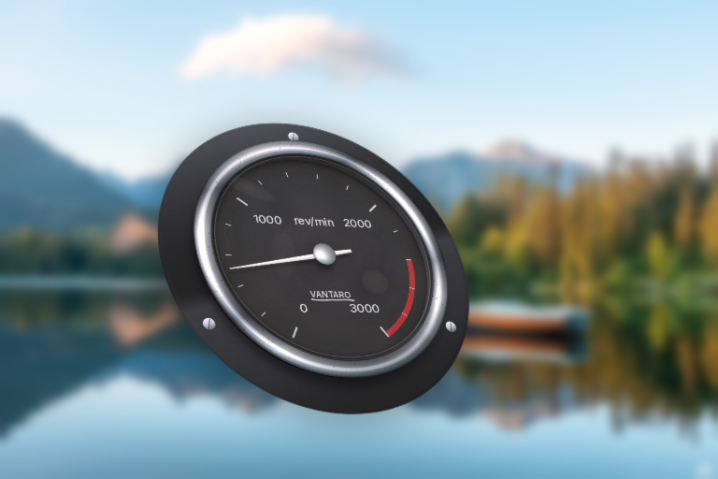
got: 500 rpm
